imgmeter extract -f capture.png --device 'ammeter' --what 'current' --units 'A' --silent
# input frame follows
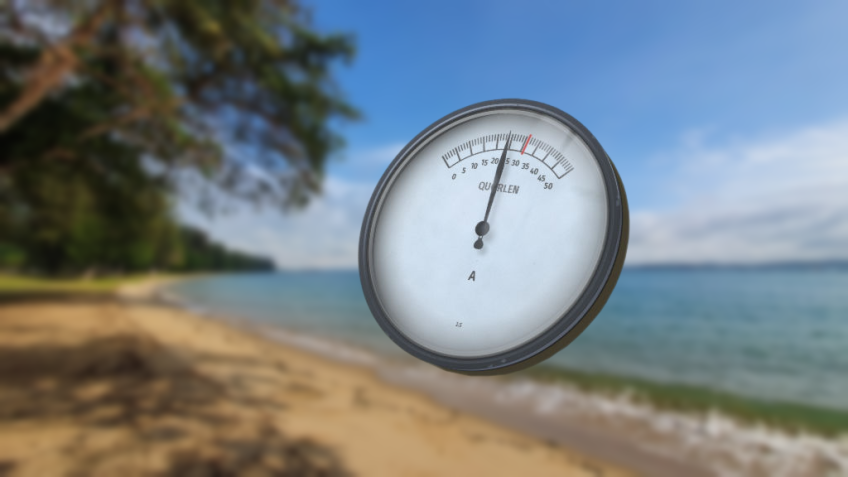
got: 25 A
